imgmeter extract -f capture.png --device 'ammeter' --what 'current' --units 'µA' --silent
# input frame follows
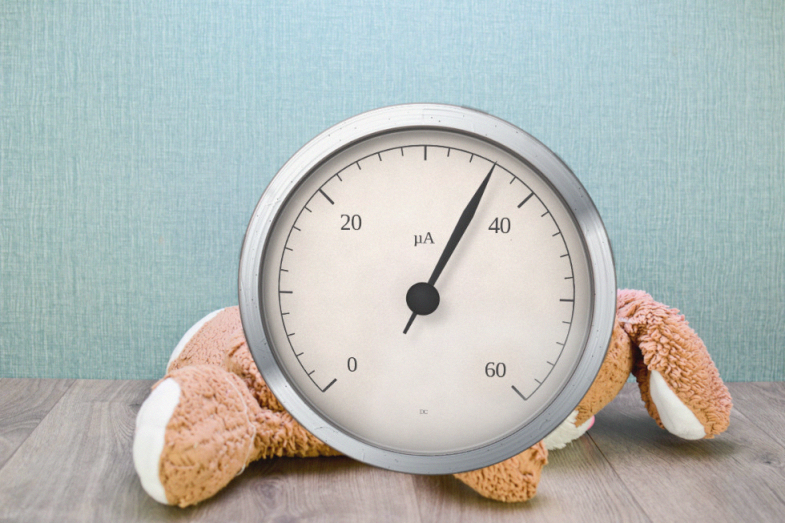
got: 36 µA
